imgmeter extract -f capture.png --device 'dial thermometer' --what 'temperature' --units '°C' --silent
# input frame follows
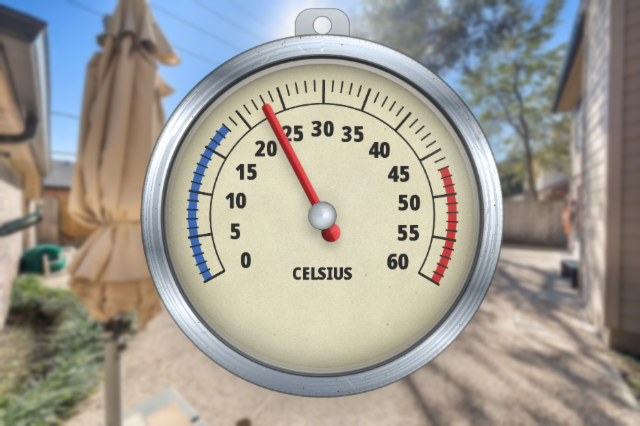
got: 23 °C
